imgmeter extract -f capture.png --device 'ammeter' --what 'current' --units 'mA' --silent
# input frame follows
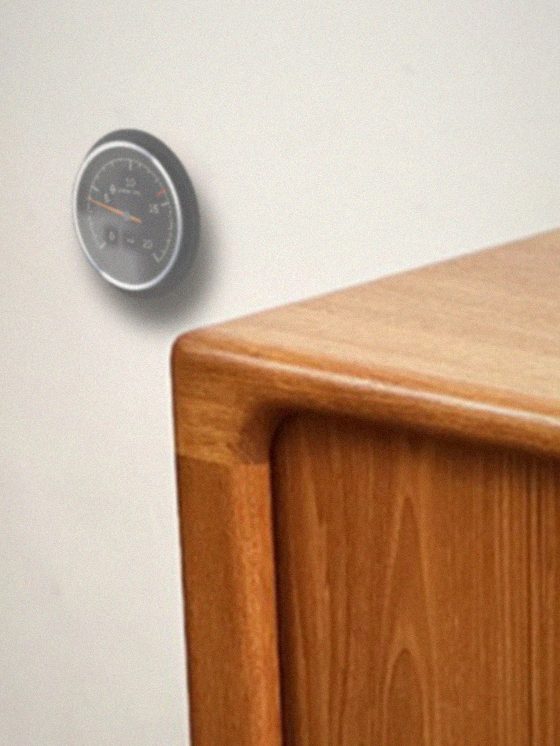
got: 4 mA
